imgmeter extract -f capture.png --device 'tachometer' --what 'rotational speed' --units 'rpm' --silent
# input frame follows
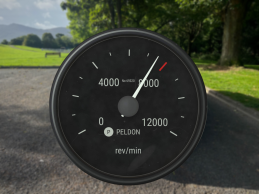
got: 7500 rpm
